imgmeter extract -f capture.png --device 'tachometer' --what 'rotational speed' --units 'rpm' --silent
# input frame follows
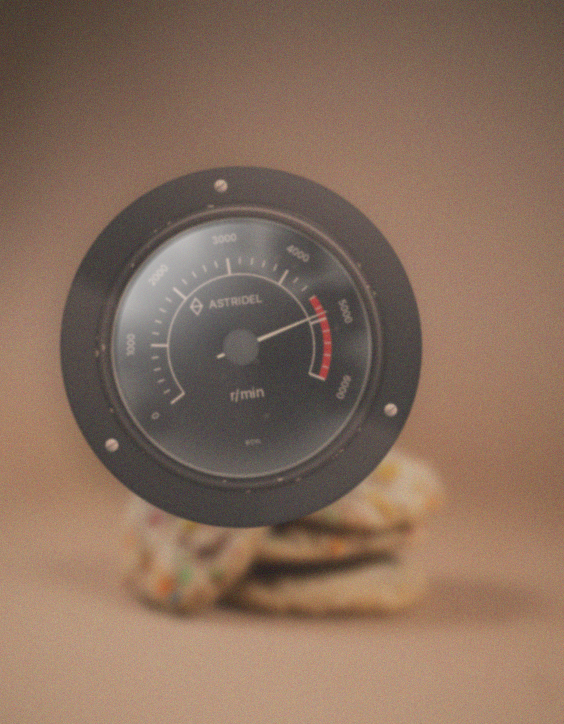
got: 4900 rpm
